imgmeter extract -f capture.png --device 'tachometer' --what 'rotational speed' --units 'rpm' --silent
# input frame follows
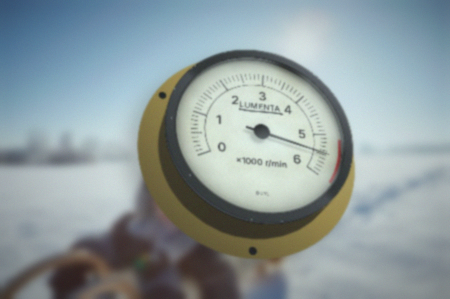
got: 5500 rpm
